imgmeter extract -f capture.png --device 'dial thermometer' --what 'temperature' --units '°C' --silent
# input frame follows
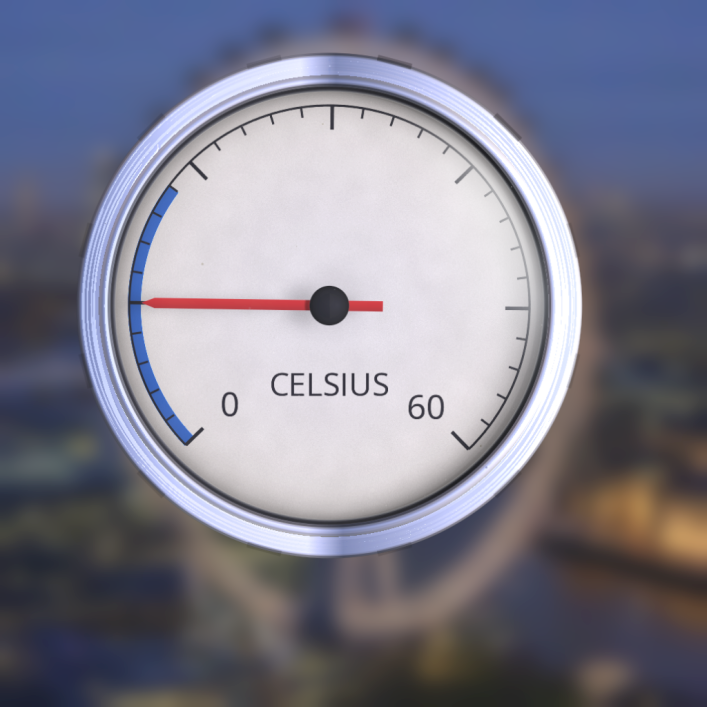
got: 10 °C
